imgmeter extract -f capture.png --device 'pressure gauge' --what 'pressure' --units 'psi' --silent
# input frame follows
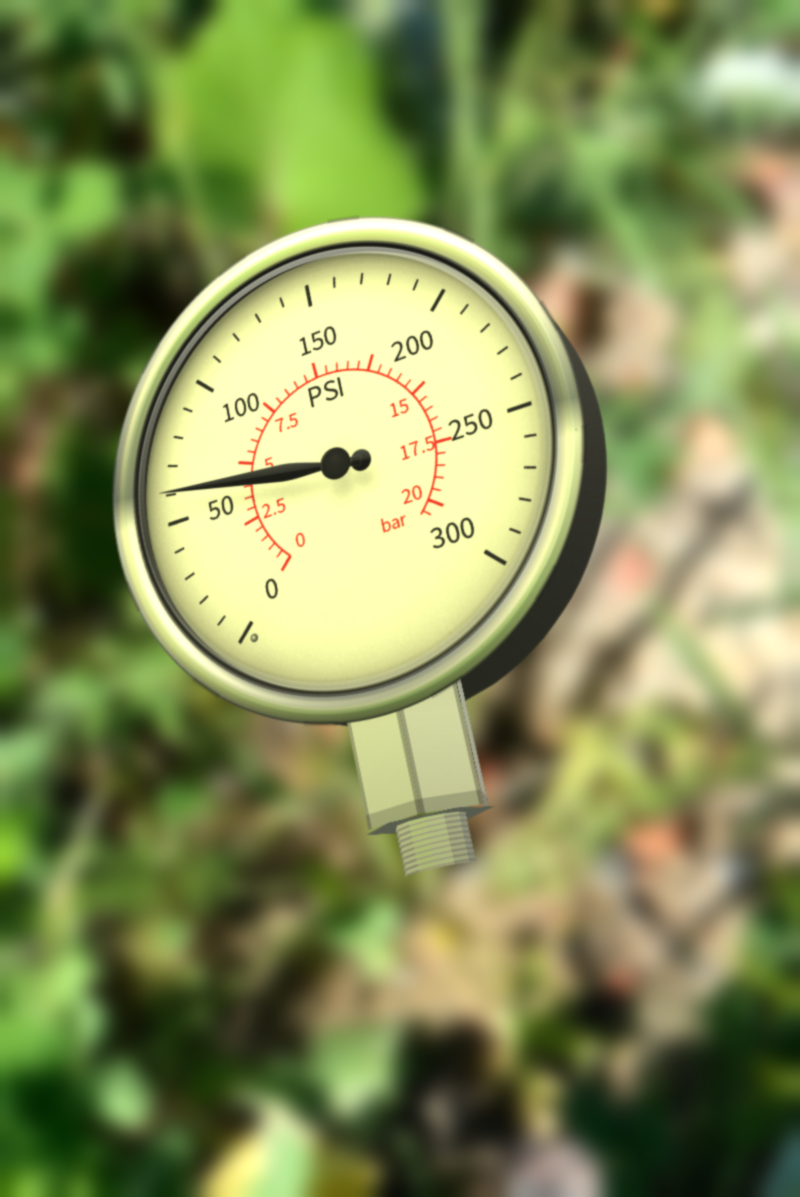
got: 60 psi
